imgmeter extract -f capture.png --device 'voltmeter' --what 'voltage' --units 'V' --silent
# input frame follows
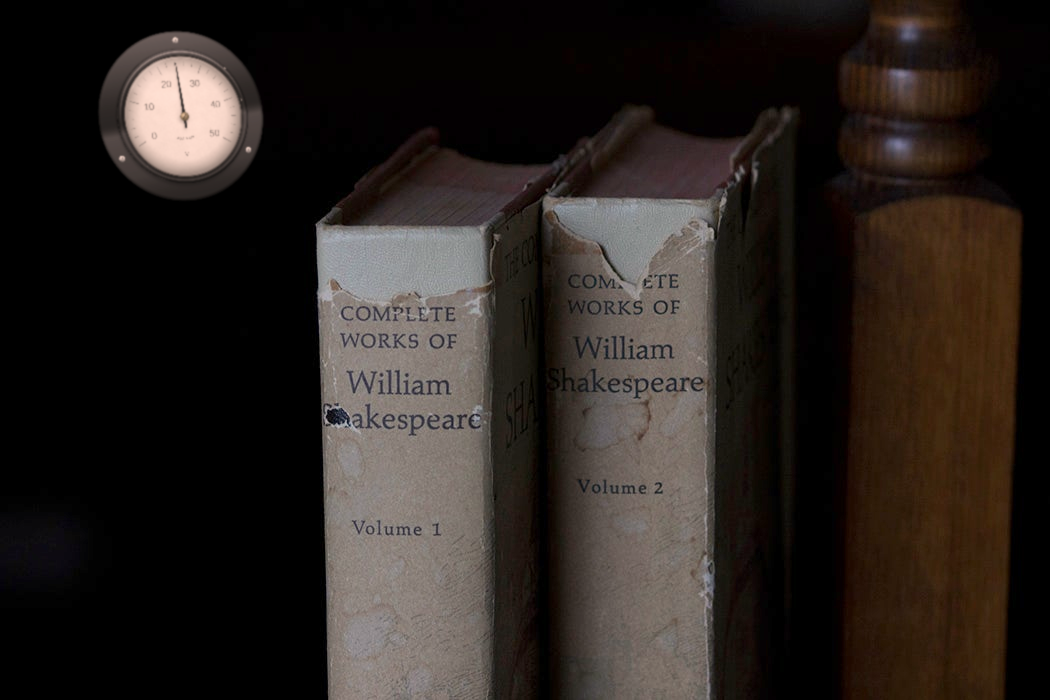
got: 24 V
